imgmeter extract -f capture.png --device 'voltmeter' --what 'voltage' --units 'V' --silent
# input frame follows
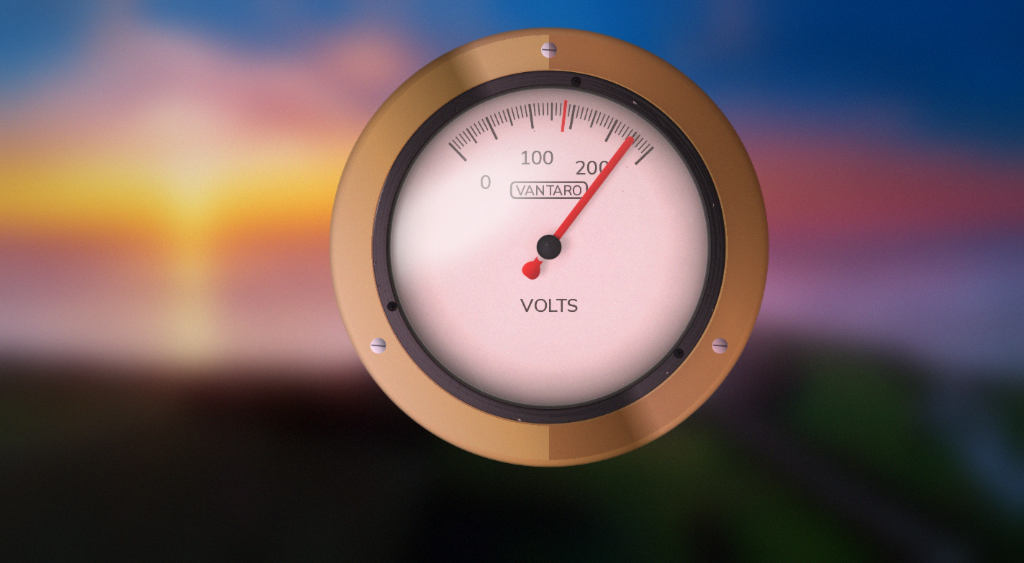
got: 225 V
